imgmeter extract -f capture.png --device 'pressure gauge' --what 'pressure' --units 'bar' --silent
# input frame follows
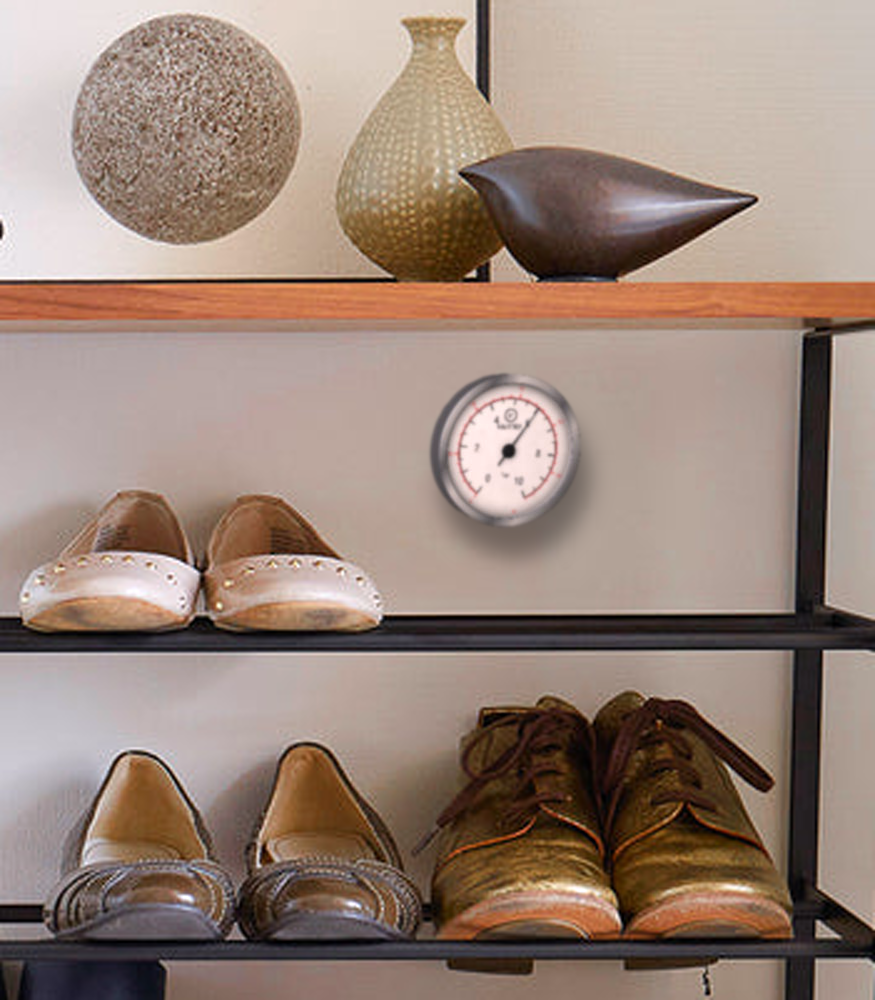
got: 6 bar
